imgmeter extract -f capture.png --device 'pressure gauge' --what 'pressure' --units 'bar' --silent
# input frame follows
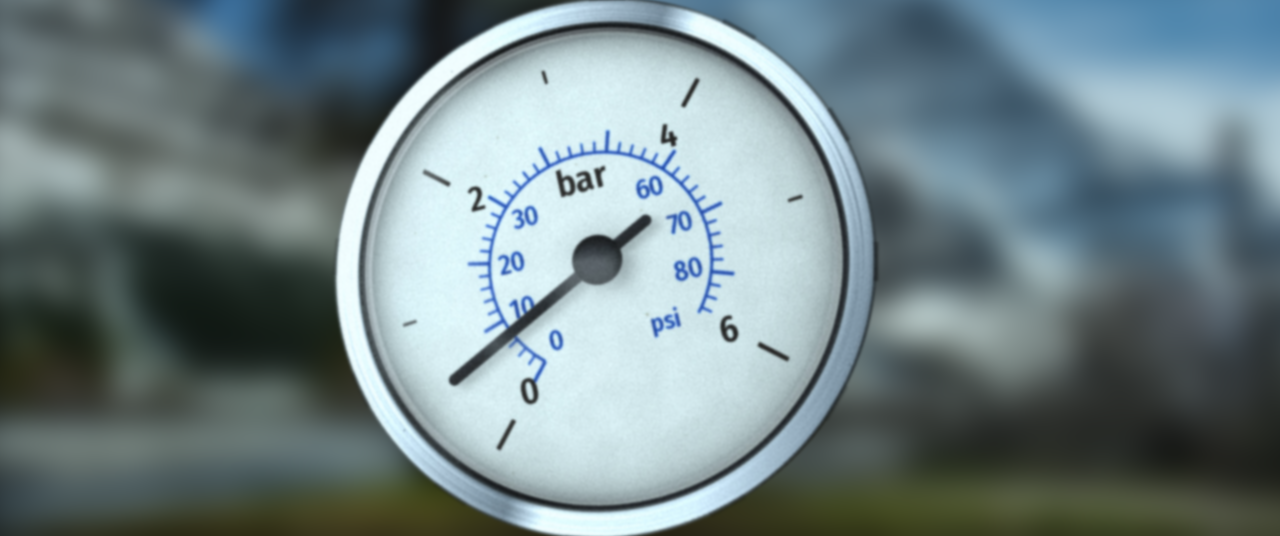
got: 0.5 bar
